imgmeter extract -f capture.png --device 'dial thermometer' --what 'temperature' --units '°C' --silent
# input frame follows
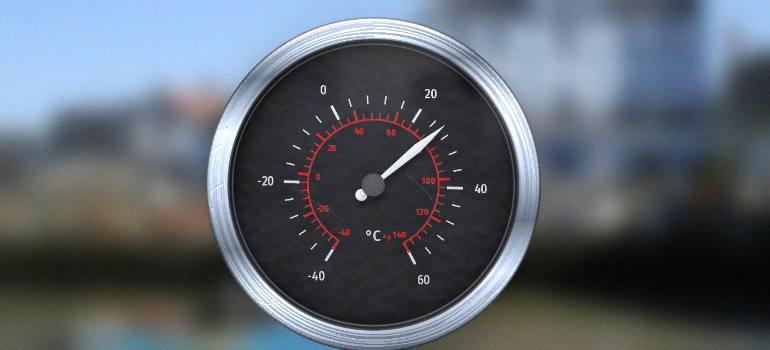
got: 26 °C
